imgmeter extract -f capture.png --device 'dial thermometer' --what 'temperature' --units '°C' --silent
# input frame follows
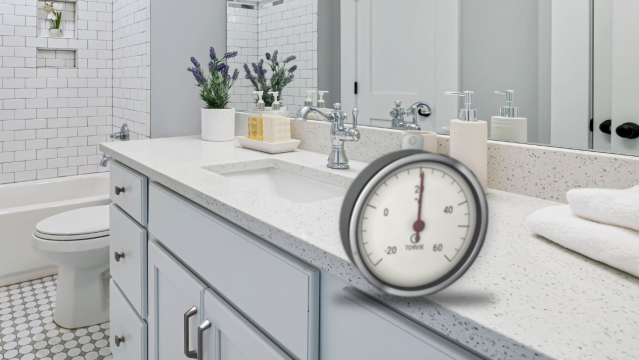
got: 20 °C
